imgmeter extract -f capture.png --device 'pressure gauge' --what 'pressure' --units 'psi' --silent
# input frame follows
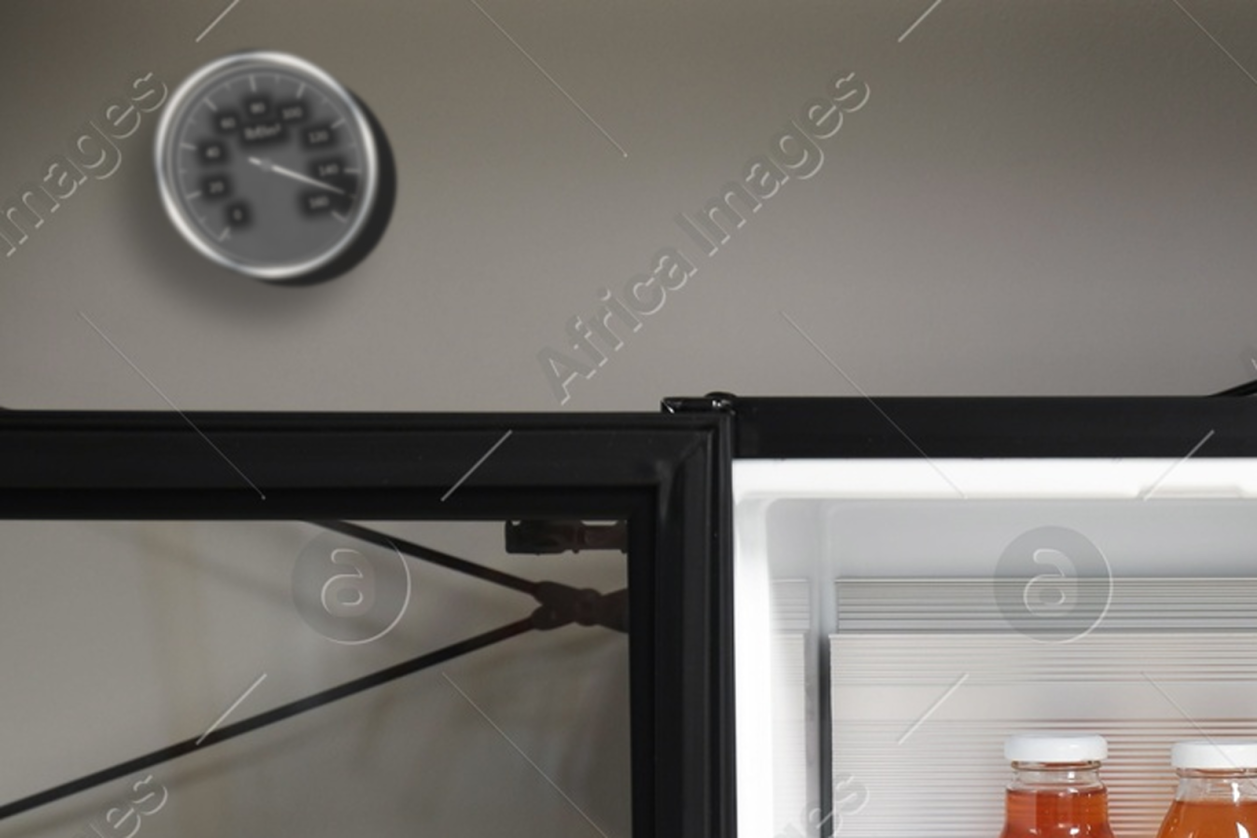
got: 150 psi
